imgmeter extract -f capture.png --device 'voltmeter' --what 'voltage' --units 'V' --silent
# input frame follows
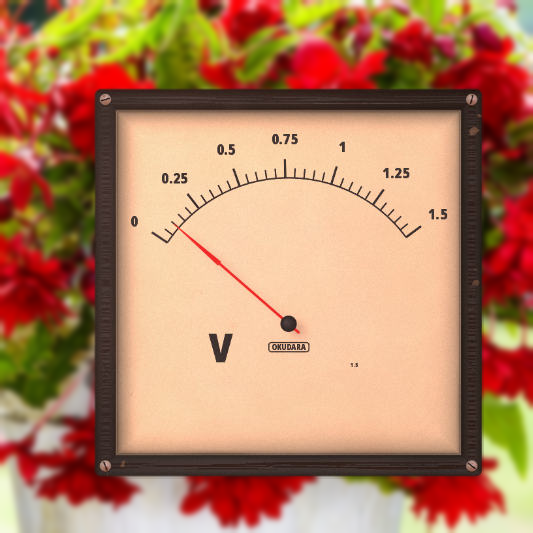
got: 0.1 V
